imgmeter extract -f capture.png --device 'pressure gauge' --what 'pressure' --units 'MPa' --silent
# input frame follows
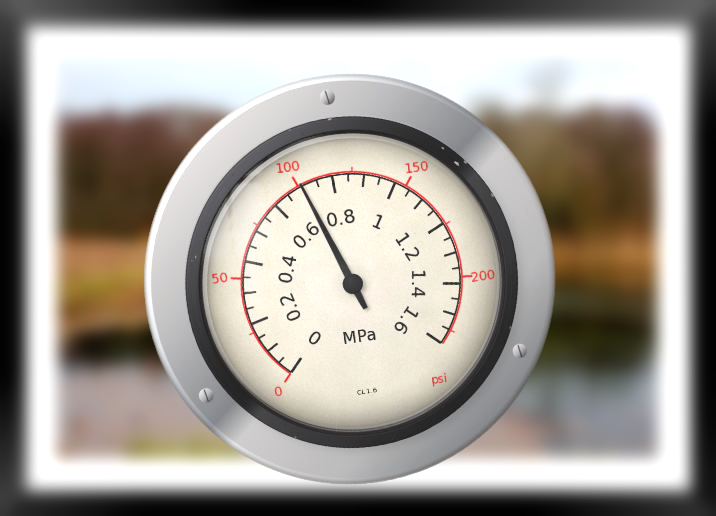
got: 0.7 MPa
